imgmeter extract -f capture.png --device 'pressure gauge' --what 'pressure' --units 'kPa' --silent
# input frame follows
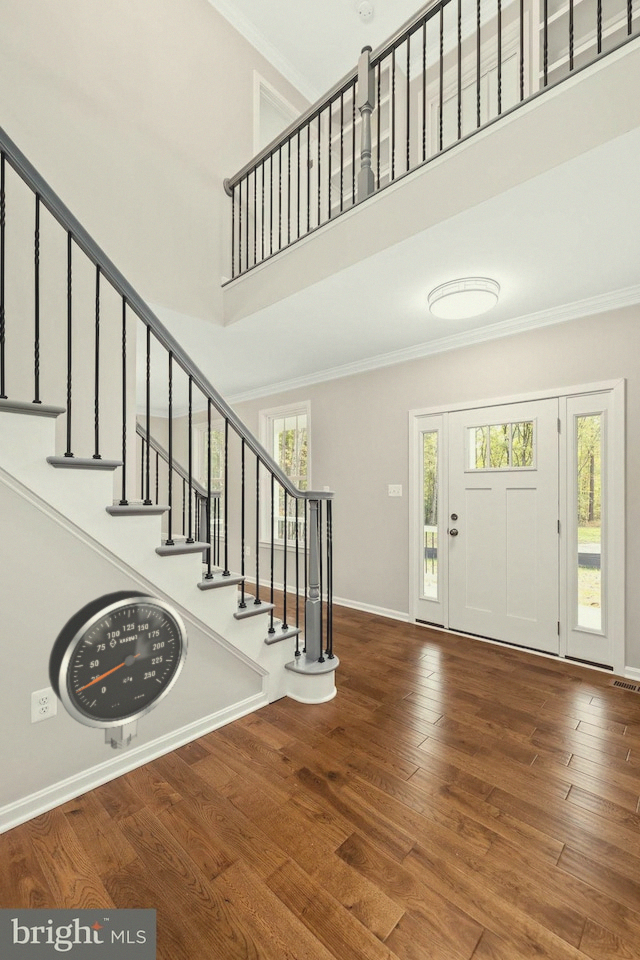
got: 25 kPa
